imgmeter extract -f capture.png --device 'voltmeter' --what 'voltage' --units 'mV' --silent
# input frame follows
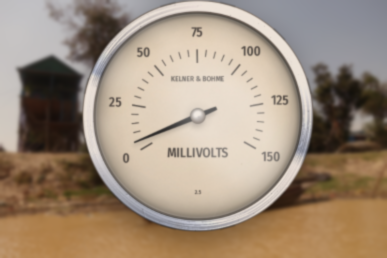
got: 5 mV
